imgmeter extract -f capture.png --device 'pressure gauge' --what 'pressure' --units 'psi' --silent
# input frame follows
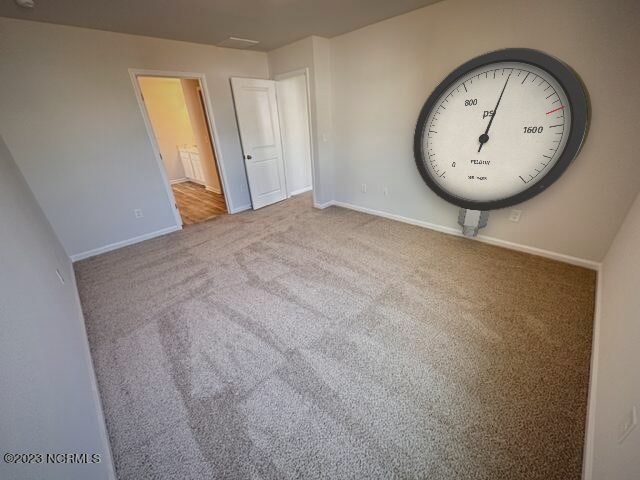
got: 1100 psi
